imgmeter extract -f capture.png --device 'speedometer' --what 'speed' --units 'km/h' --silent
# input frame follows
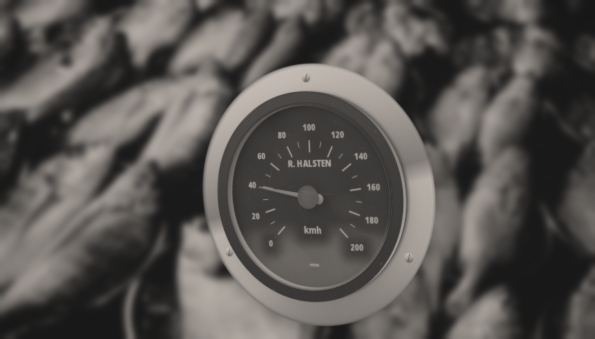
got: 40 km/h
